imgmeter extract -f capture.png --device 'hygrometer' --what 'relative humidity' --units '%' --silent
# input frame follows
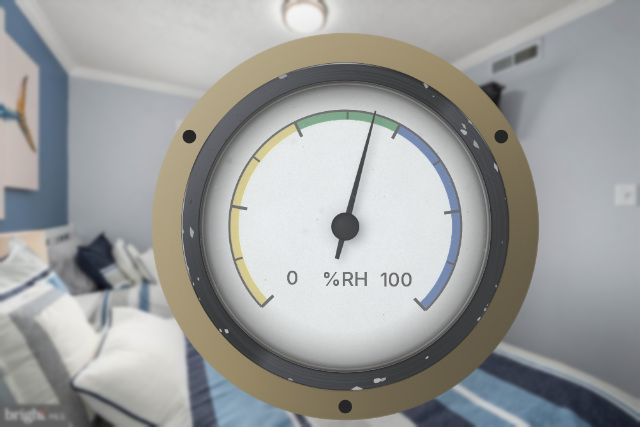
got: 55 %
